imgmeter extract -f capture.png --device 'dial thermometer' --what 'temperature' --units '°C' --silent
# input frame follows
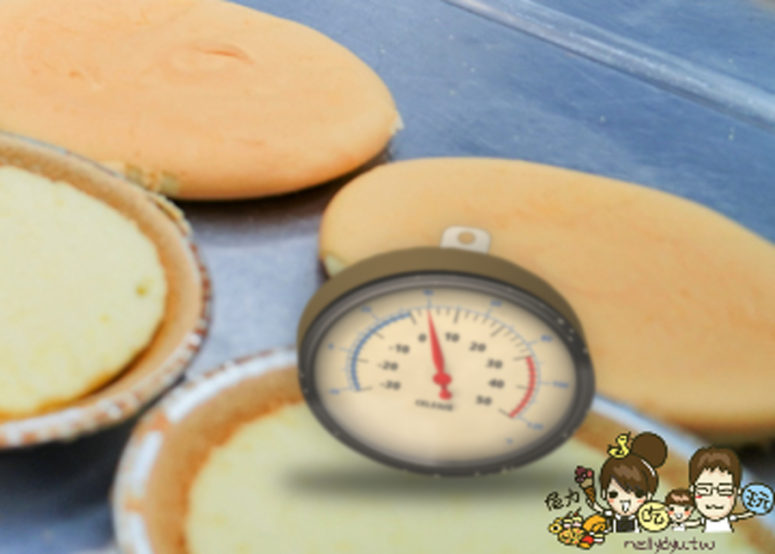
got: 4 °C
